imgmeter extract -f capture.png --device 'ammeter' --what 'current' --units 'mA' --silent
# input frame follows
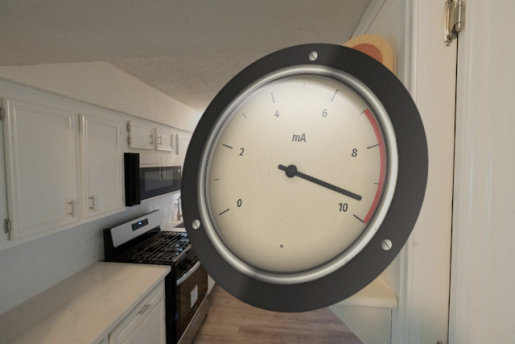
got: 9.5 mA
